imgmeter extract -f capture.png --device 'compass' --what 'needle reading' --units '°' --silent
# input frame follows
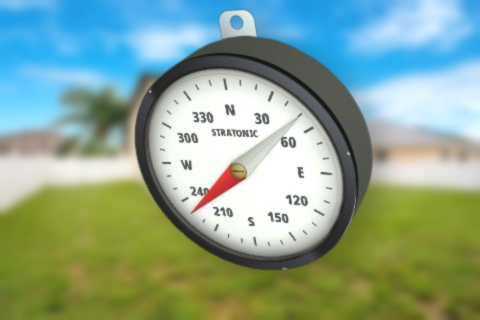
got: 230 °
